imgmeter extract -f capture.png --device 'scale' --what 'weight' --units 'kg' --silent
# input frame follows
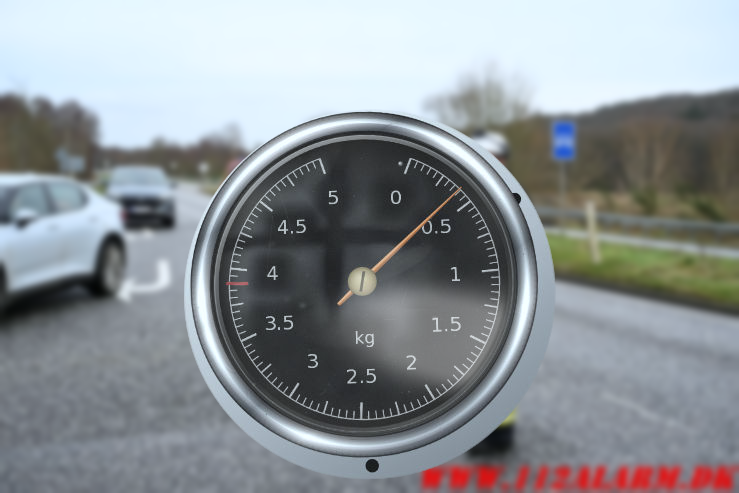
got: 0.4 kg
